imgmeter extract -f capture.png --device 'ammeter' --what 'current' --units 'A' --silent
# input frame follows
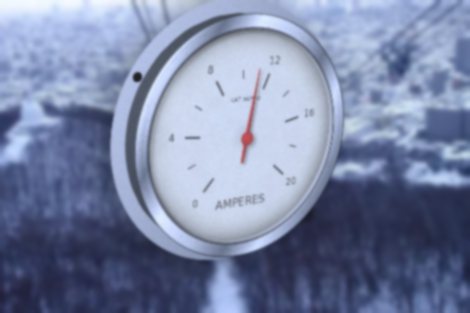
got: 11 A
